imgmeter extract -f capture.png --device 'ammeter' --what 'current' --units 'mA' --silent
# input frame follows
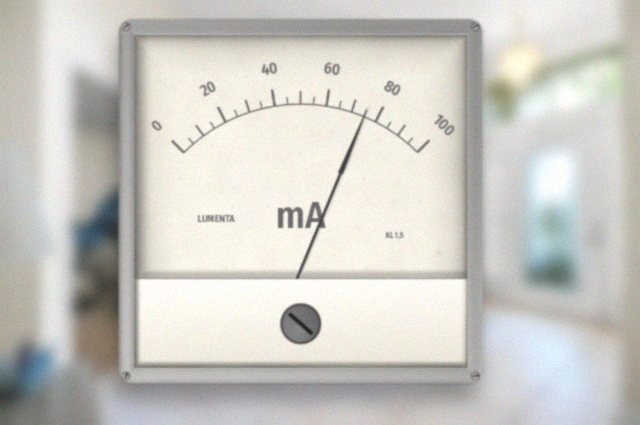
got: 75 mA
